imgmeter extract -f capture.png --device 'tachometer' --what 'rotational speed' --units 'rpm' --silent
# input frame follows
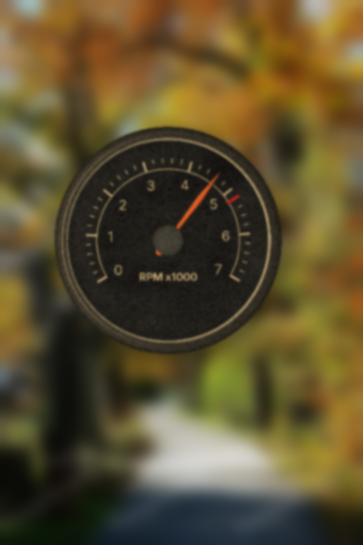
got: 4600 rpm
